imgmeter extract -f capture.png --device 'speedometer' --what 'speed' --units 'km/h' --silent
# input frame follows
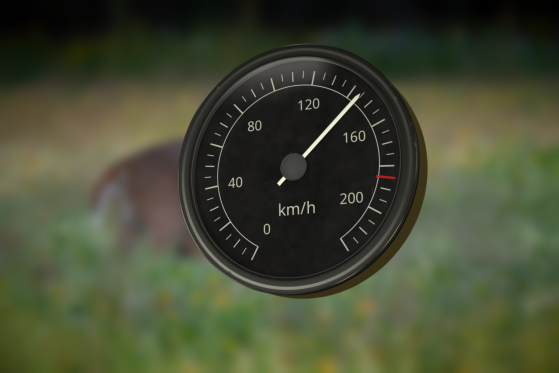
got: 145 km/h
